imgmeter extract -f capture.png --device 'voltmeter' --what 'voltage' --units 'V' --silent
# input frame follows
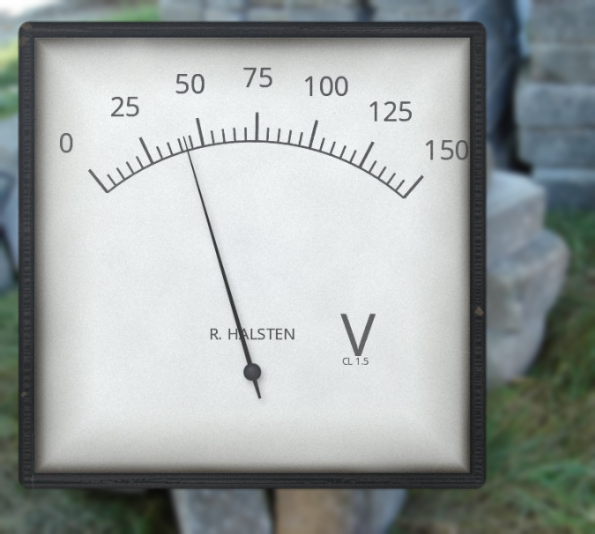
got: 42.5 V
